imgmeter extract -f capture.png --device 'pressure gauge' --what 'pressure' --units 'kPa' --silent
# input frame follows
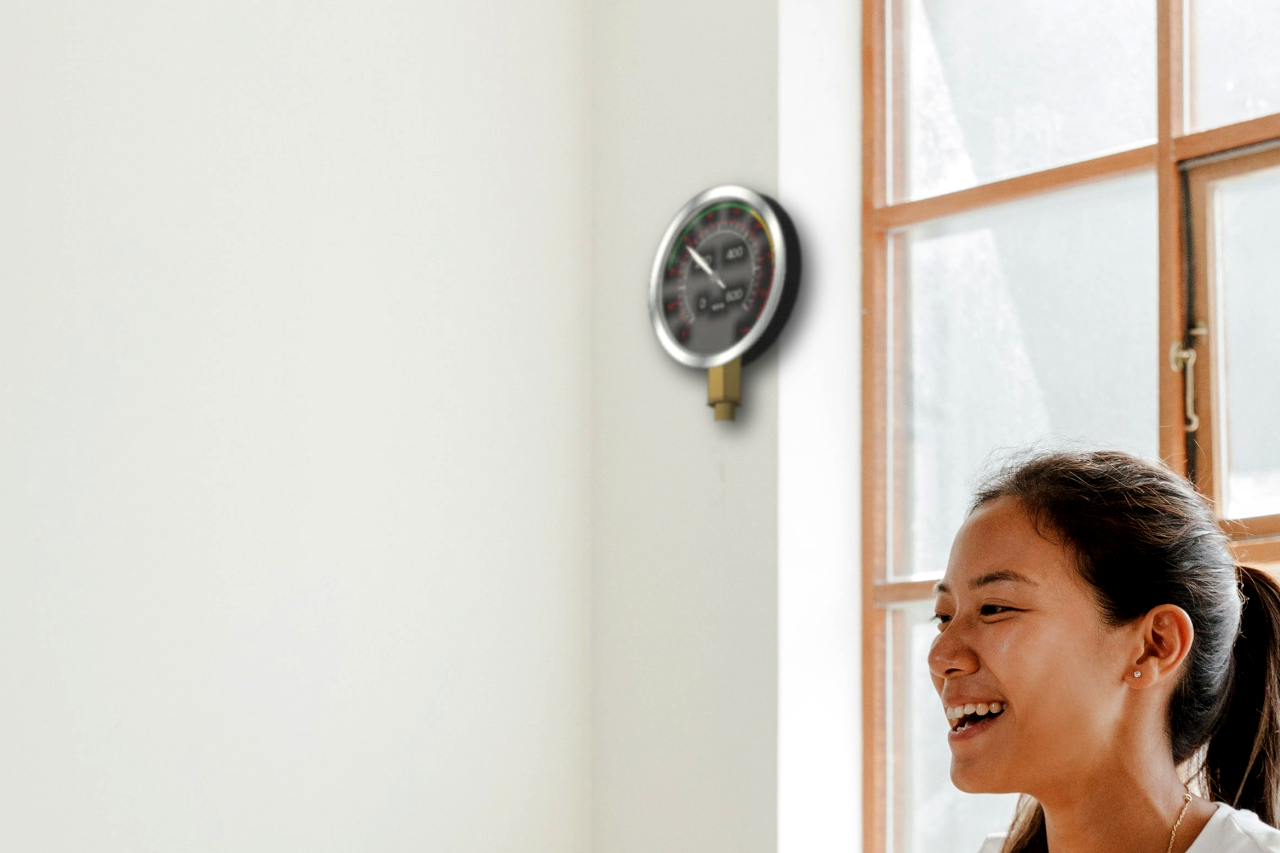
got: 200 kPa
